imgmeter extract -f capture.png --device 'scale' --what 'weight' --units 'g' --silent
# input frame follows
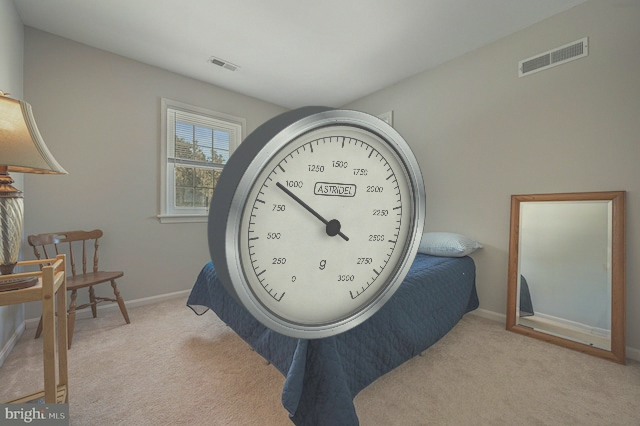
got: 900 g
